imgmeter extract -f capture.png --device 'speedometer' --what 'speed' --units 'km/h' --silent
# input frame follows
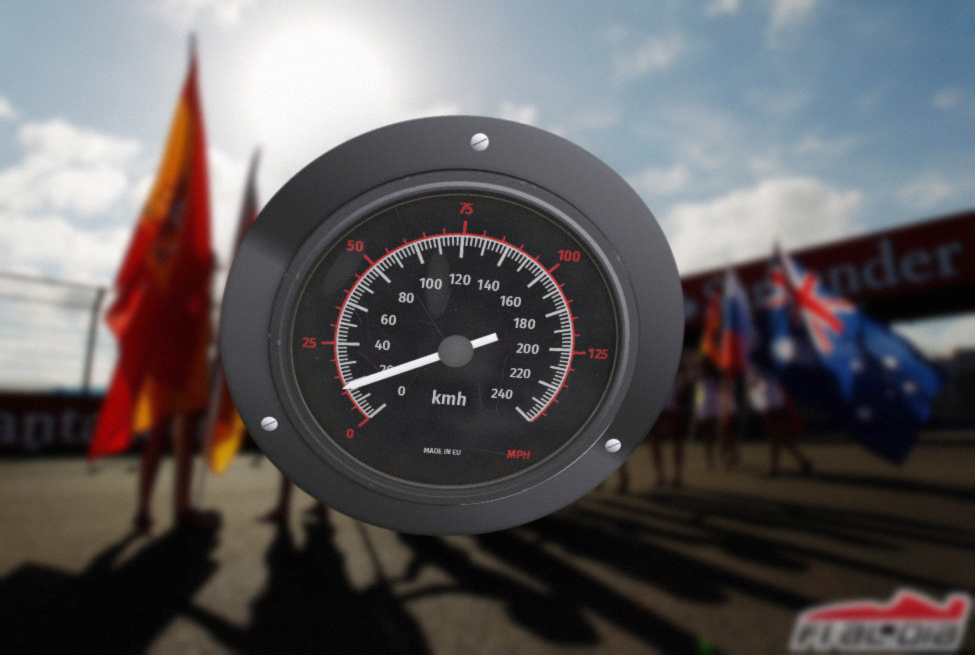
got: 20 km/h
